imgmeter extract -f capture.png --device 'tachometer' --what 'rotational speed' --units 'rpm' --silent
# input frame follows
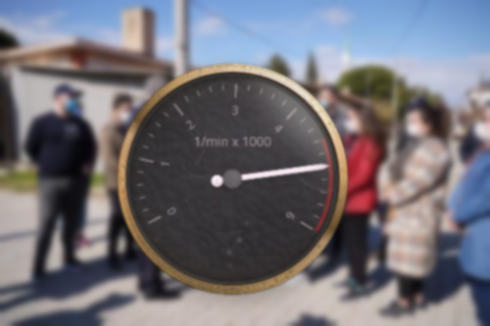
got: 5000 rpm
